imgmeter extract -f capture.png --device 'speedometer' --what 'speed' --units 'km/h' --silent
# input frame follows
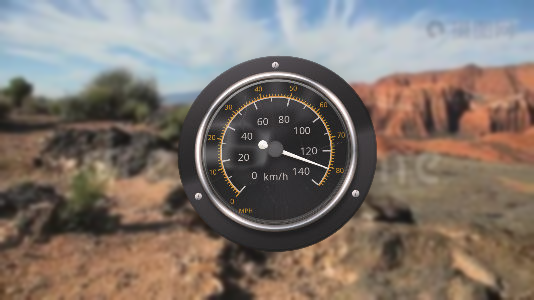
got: 130 km/h
